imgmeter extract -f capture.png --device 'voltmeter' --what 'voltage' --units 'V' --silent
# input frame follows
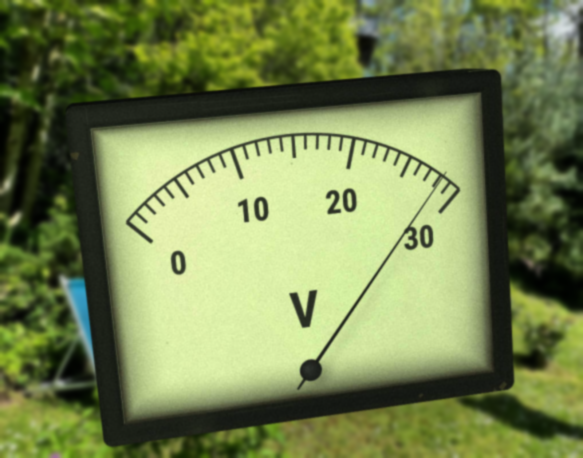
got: 28 V
